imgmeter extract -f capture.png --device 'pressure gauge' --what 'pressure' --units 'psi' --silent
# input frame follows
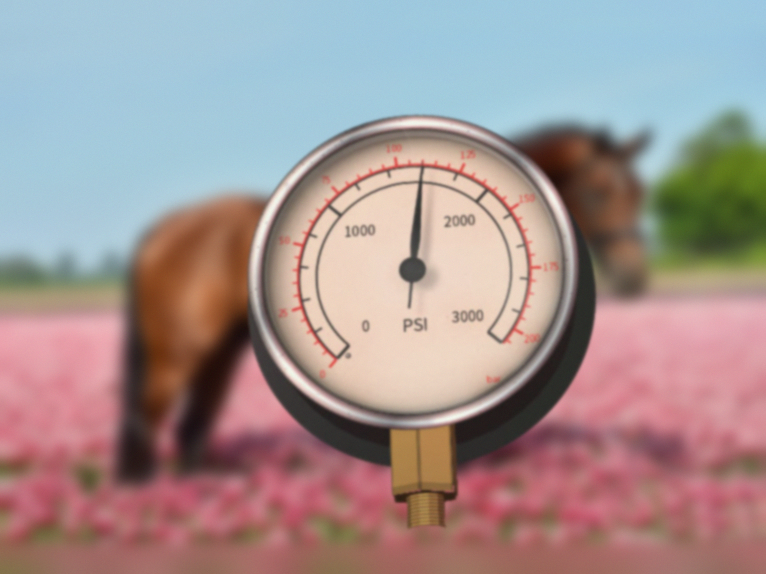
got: 1600 psi
